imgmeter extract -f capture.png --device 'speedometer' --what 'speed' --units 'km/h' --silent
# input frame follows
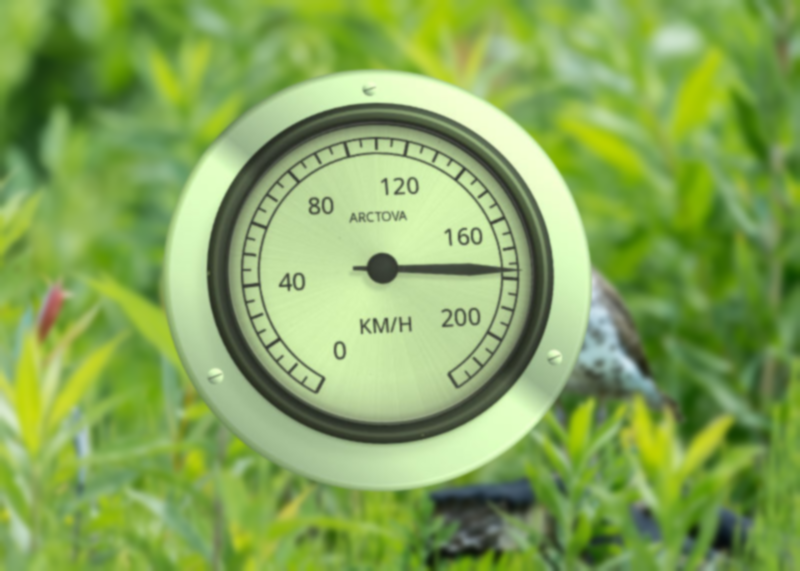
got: 177.5 km/h
